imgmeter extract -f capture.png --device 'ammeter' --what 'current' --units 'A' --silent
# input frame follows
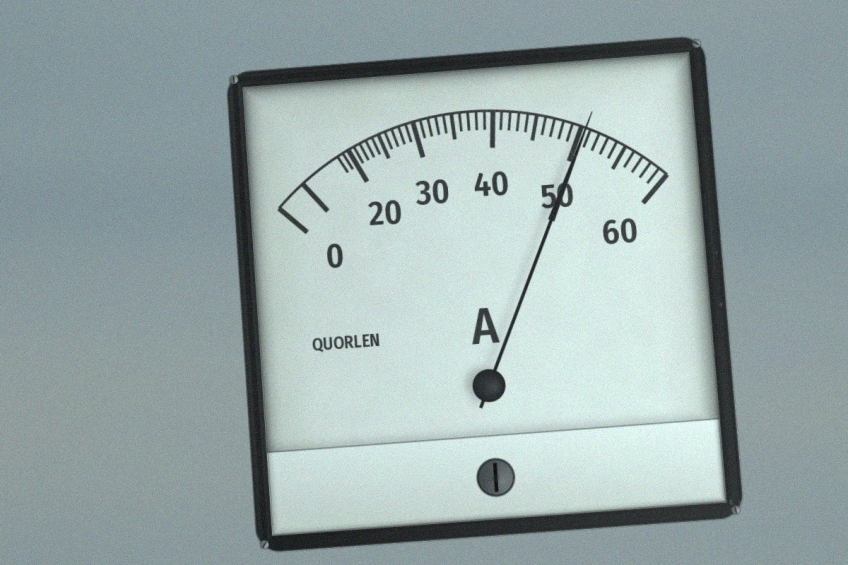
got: 50.5 A
